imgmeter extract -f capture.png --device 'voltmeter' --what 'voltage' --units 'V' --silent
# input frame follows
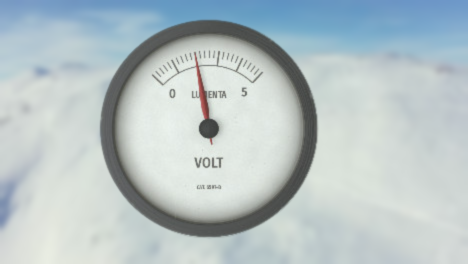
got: 2 V
